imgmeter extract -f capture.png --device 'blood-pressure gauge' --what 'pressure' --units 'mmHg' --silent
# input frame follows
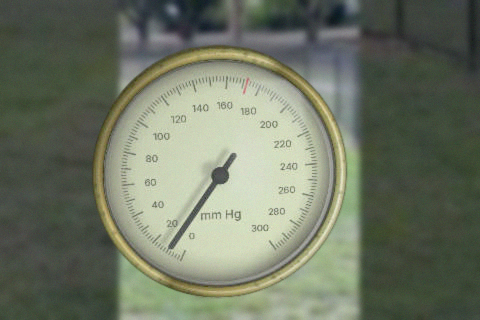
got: 10 mmHg
